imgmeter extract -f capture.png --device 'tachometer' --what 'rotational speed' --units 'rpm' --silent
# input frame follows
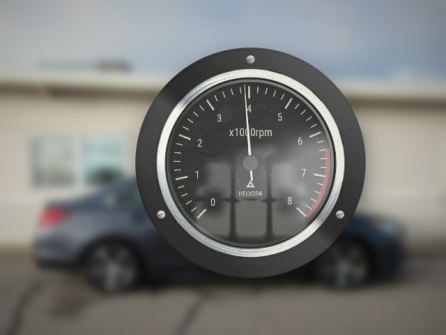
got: 3900 rpm
